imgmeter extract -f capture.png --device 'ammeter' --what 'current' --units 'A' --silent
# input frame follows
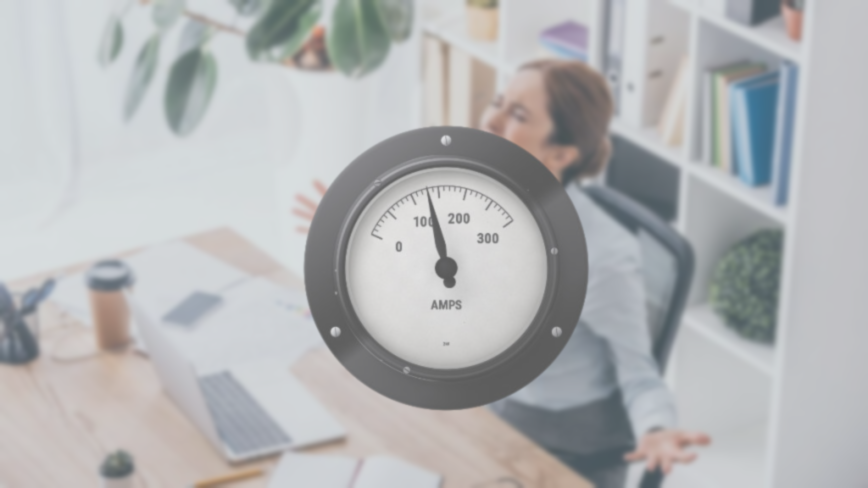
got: 130 A
